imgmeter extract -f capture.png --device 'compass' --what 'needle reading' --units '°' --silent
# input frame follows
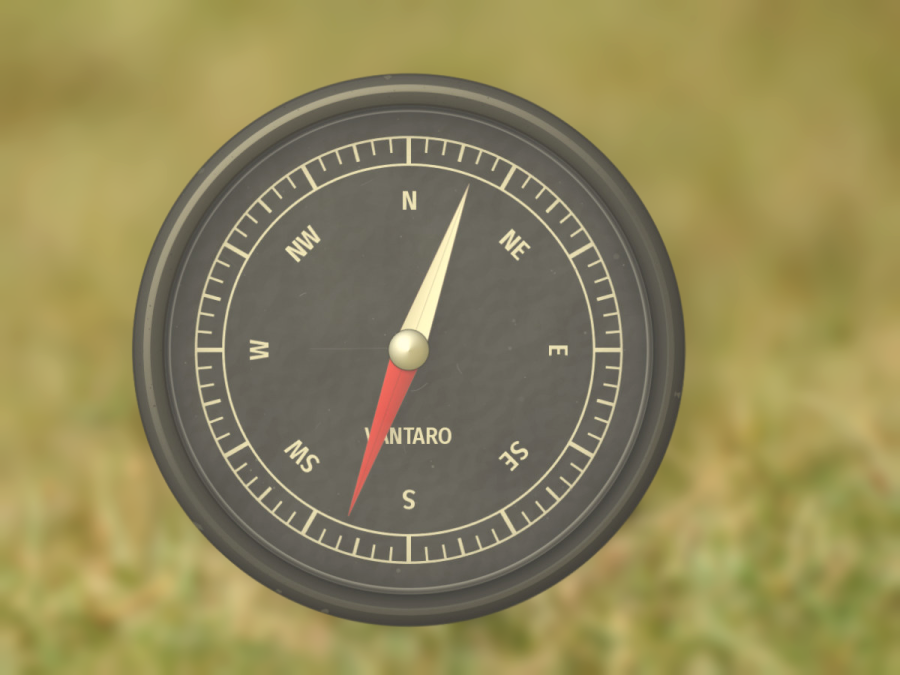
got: 200 °
